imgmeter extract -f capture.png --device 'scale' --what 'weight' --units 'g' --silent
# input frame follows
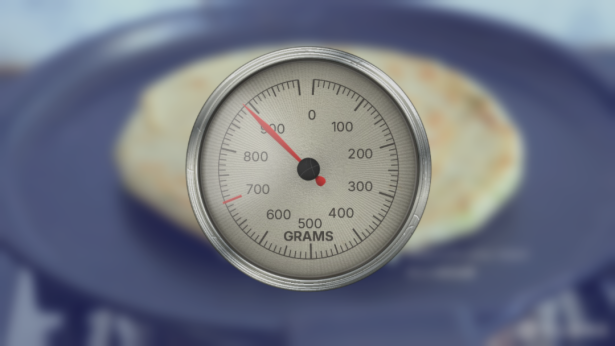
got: 890 g
